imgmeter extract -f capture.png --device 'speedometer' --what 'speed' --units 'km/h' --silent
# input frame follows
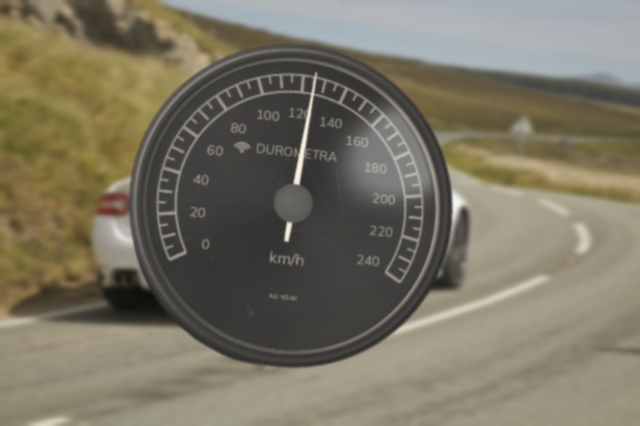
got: 125 km/h
